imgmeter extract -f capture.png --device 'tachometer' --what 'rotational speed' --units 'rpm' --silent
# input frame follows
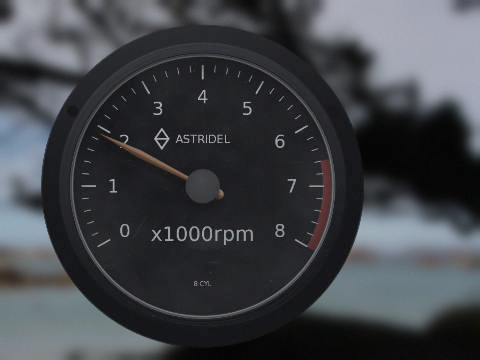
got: 1900 rpm
